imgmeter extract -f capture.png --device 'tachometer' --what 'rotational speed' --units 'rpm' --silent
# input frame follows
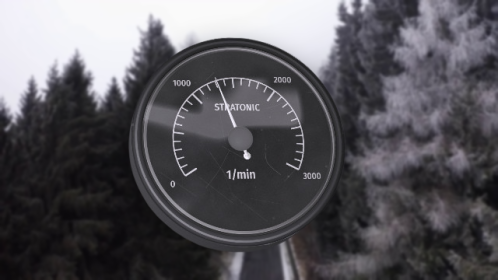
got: 1300 rpm
